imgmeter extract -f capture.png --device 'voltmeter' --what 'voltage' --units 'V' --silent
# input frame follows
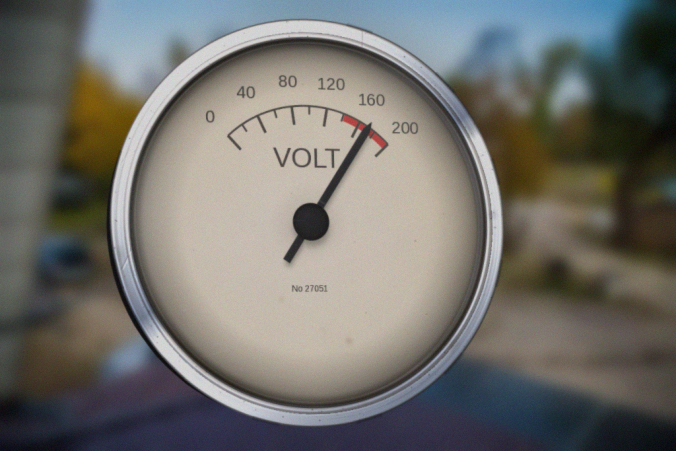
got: 170 V
